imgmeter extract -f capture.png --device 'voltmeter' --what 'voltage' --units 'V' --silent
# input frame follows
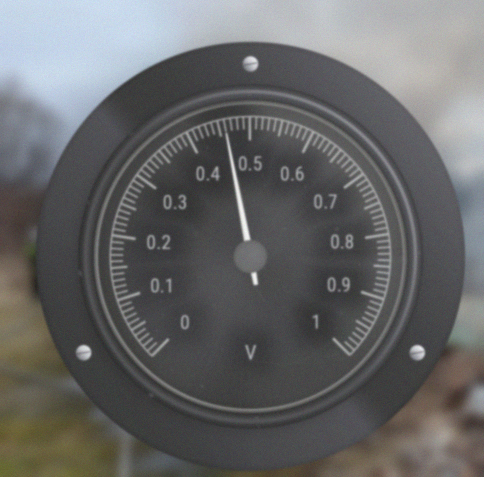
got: 0.46 V
